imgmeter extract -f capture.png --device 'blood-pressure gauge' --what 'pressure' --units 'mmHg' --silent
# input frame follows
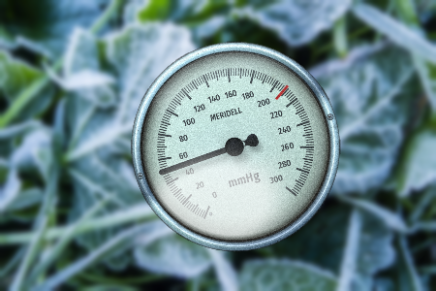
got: 50 mmHg
